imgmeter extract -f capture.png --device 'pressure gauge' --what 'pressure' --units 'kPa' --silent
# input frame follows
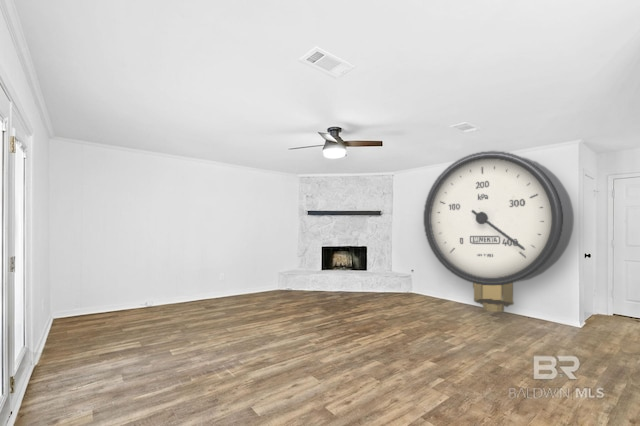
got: 390 kPa
